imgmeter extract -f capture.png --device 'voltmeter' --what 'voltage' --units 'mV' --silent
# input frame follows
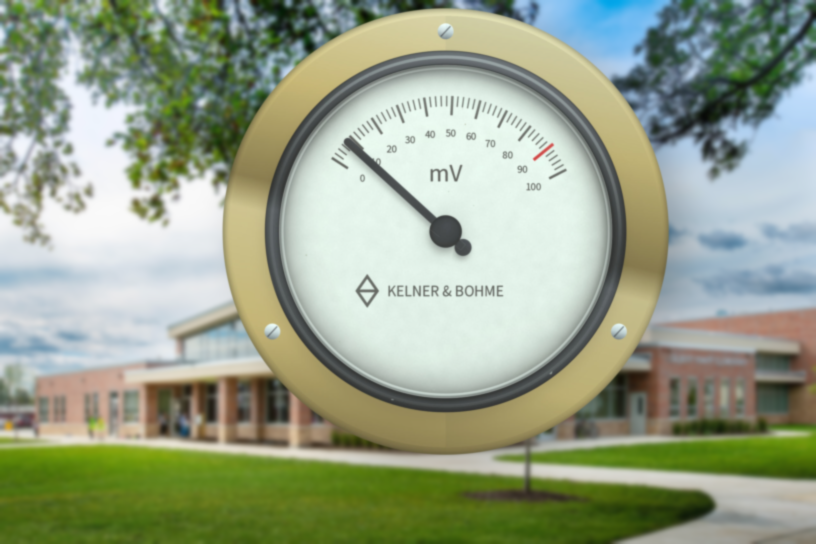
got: 8 mV
